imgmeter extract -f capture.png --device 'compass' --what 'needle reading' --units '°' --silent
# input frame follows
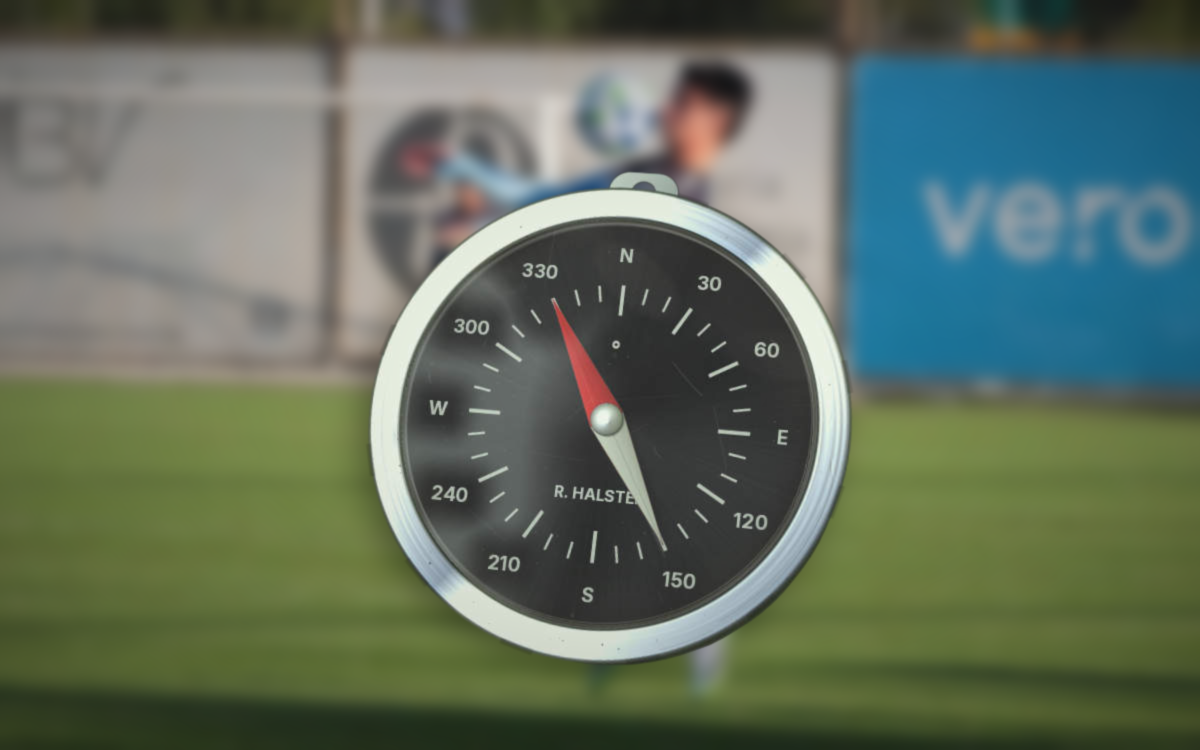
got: 330 °
